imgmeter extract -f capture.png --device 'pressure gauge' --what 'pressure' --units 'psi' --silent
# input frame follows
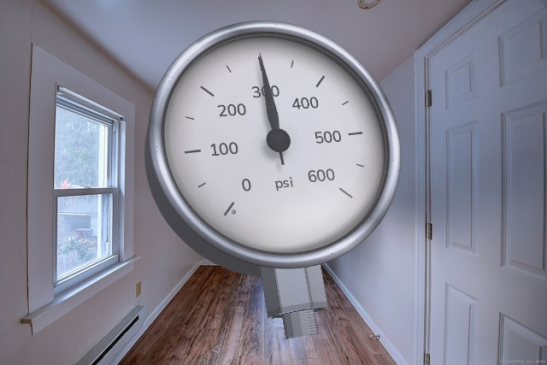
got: 300 psi
